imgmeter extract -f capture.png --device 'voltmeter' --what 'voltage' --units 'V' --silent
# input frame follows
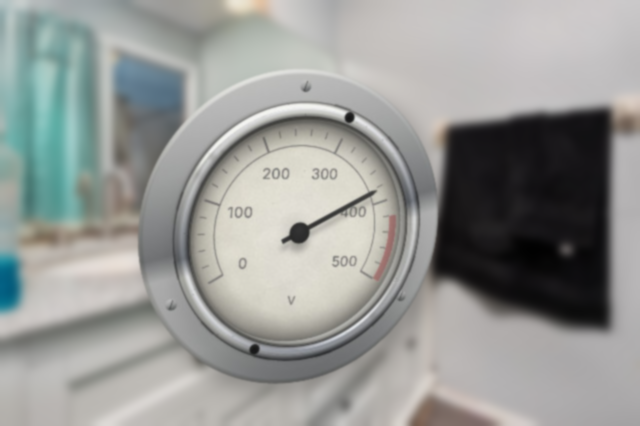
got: 380 V
